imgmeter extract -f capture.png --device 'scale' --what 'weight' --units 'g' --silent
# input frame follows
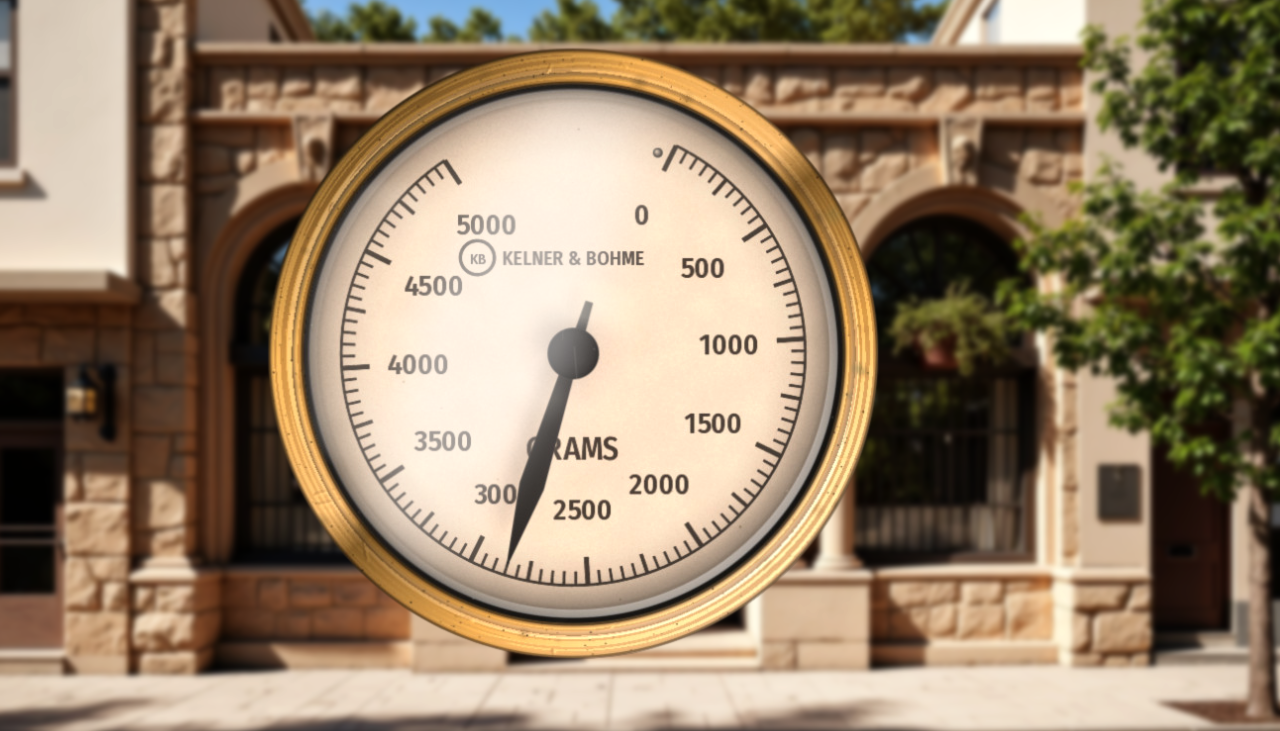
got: 2850 g
